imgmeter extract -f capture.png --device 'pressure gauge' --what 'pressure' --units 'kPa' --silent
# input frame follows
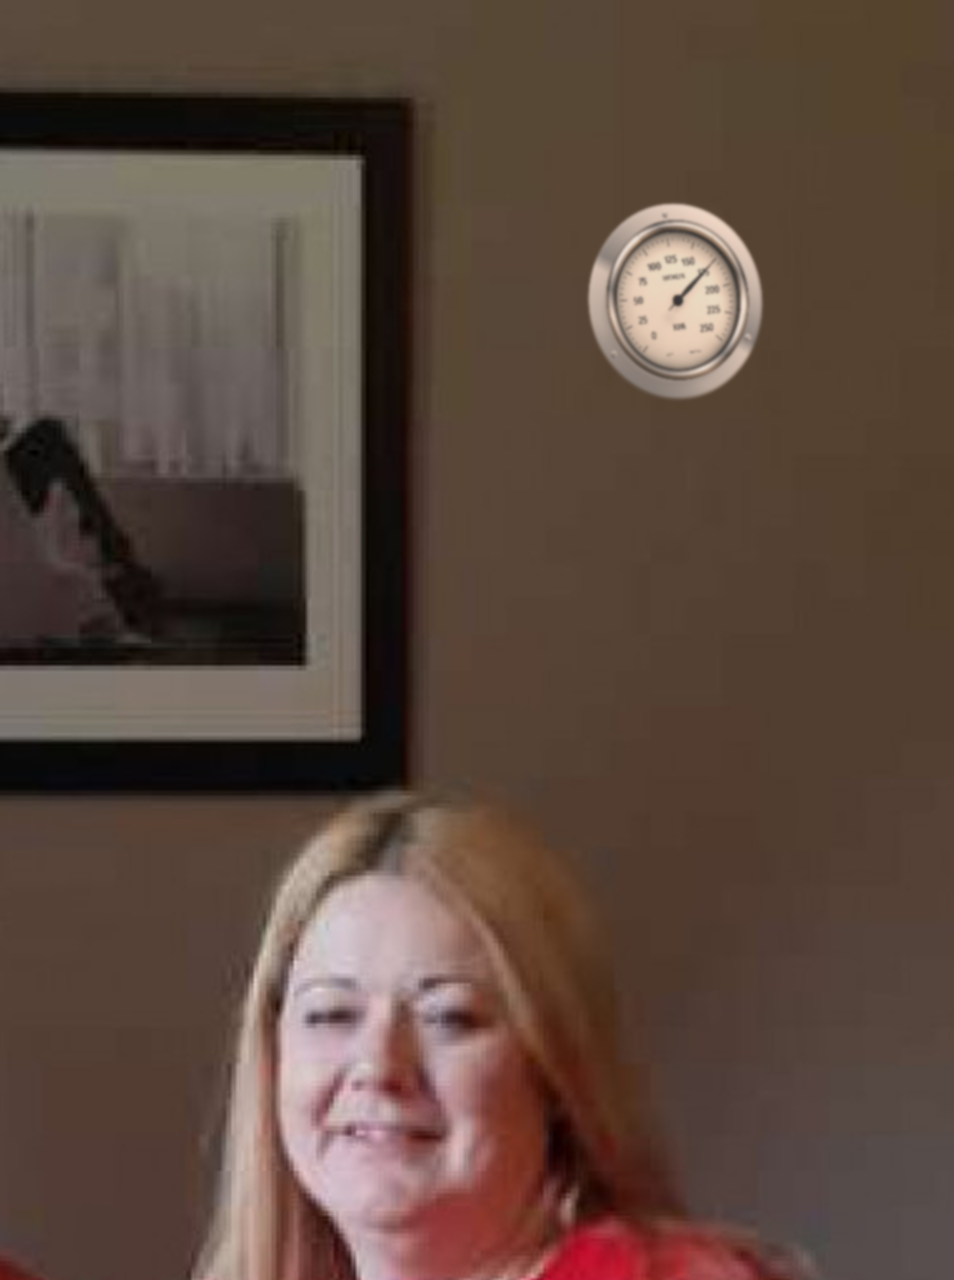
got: 175 kPa
